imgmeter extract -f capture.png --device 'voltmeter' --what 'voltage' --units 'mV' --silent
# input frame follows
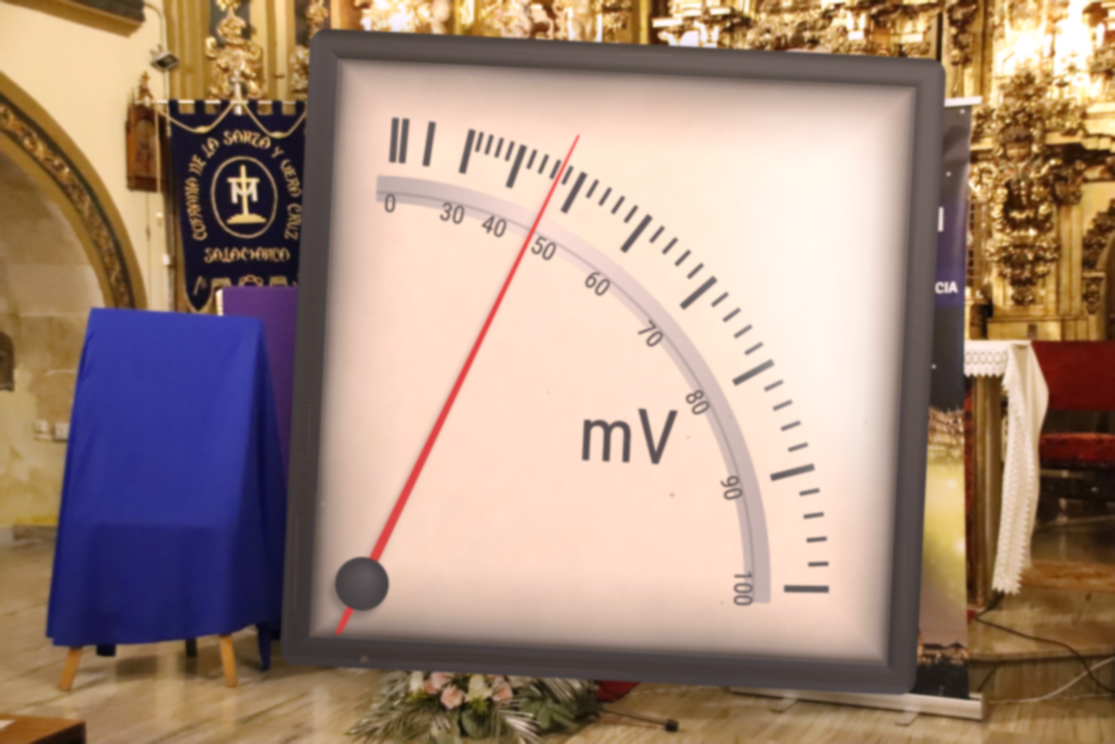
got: 47 mV
